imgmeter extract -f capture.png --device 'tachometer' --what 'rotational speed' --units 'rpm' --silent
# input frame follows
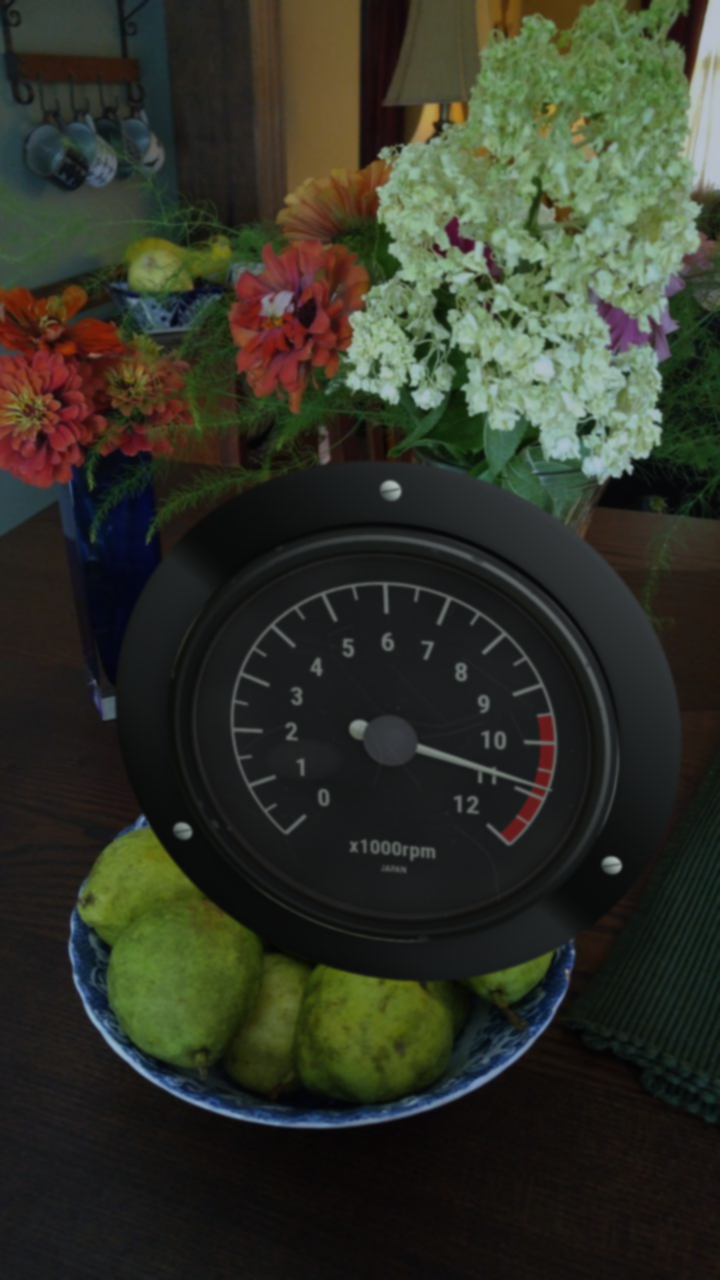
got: 10750 rpm
